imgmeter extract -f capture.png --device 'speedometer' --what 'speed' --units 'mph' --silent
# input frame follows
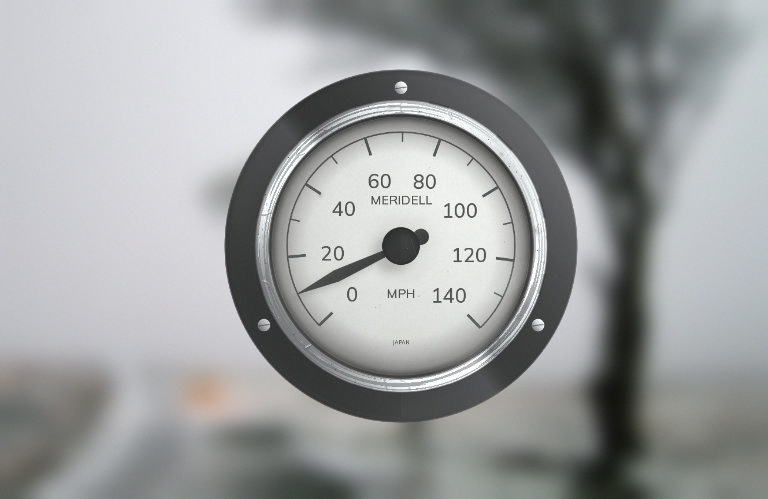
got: 10 mph
